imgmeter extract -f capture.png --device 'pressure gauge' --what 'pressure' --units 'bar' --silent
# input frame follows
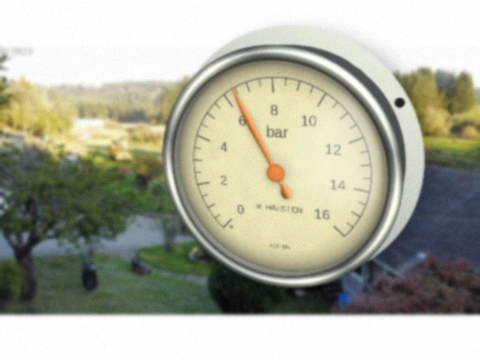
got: 6.5 bar
